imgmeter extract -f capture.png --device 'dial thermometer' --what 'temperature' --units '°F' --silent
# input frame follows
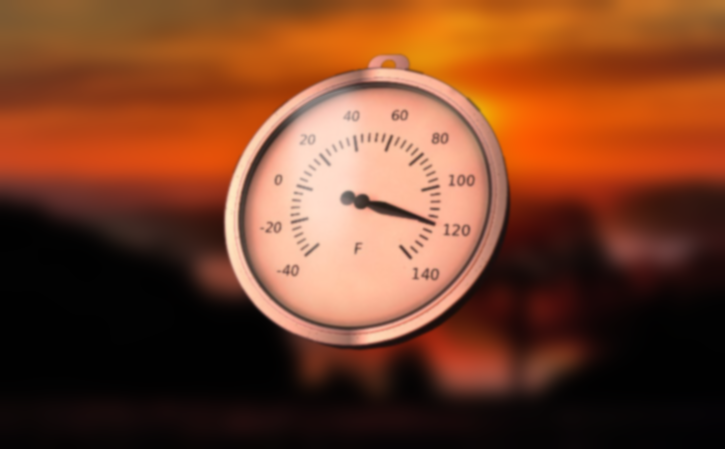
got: 120 °F
